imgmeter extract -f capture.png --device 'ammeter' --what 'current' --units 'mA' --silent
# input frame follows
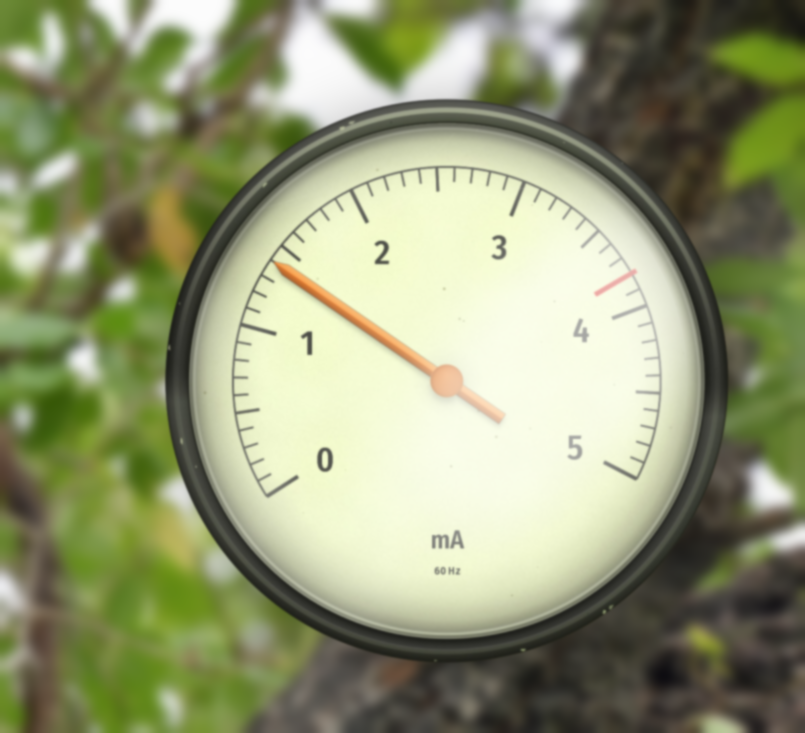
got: 1.4 mA
